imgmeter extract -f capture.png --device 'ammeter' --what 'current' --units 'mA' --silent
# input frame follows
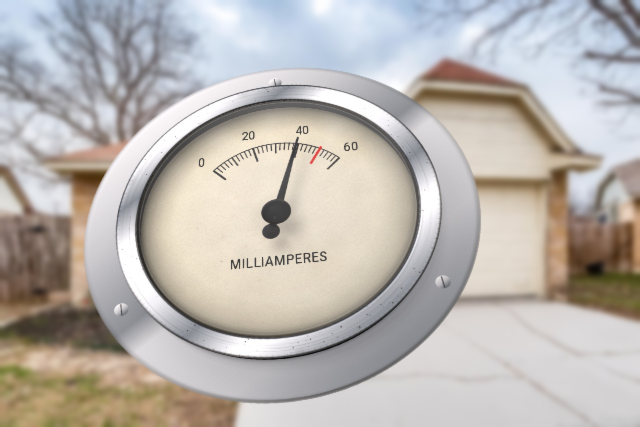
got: 40 mA
